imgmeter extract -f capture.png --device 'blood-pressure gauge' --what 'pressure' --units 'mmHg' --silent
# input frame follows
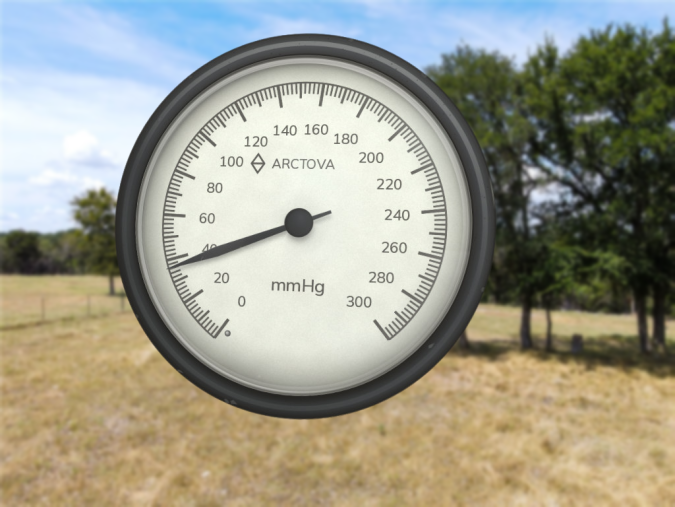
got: 36 mmHg
